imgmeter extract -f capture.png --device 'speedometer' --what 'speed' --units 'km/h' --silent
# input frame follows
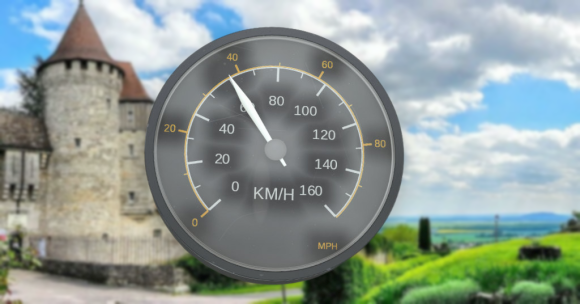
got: 60 km/h
